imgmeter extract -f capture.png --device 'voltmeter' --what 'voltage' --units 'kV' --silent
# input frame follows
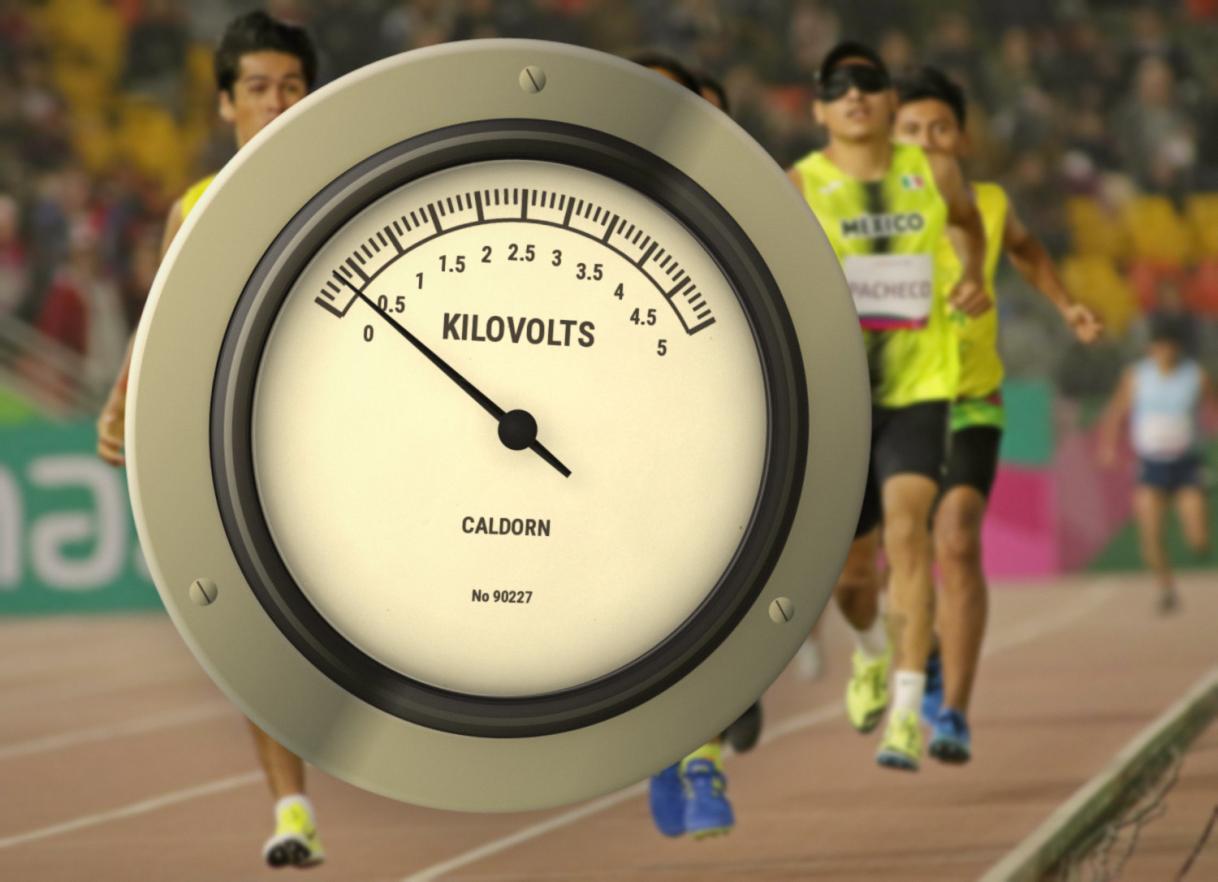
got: 0.3 kV
